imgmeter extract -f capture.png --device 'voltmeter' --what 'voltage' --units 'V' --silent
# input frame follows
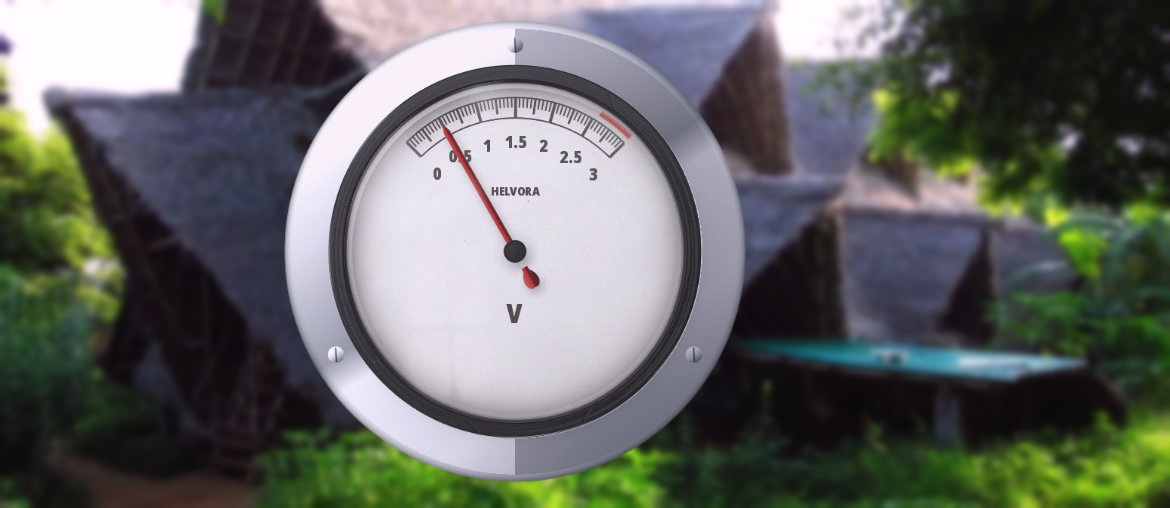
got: 0.5 V
